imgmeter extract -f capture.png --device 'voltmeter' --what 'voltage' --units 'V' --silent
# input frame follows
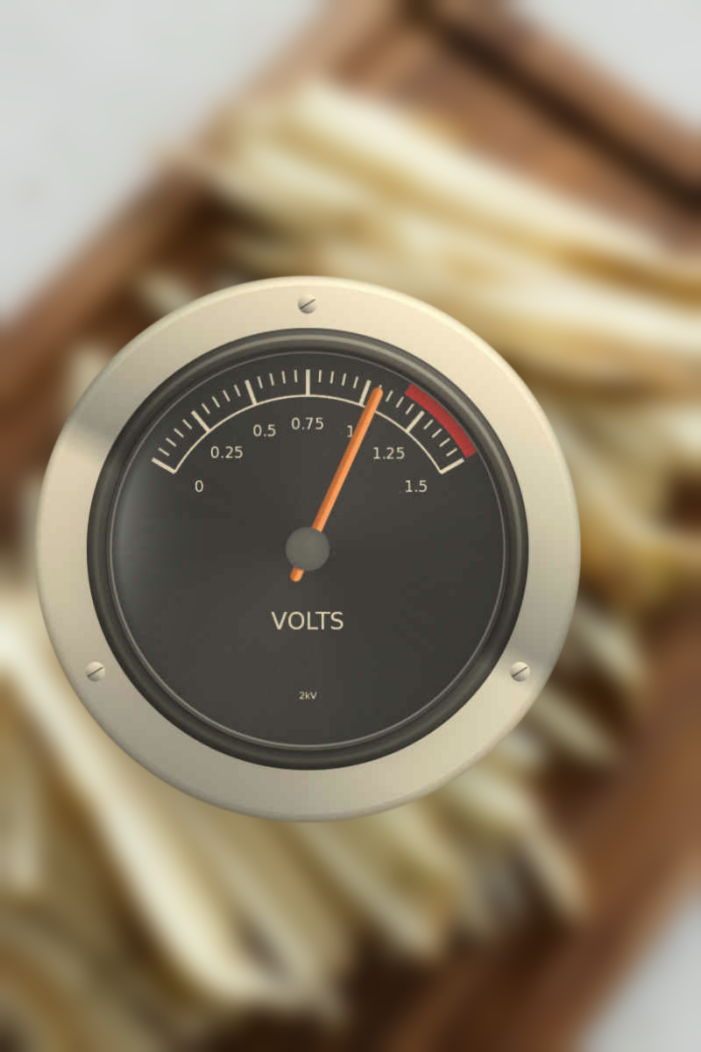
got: 1.05 V
